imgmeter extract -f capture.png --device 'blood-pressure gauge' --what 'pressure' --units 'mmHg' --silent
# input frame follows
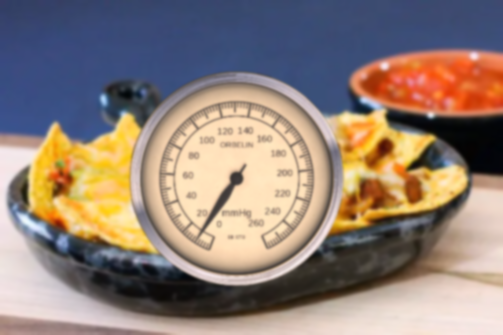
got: 10 mmHg
